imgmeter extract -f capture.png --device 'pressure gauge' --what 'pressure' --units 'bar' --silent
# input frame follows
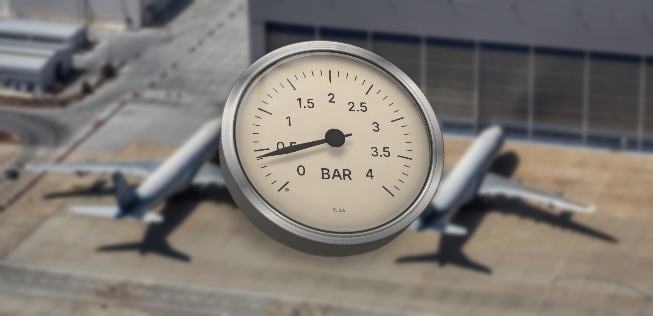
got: 0.4 bar
